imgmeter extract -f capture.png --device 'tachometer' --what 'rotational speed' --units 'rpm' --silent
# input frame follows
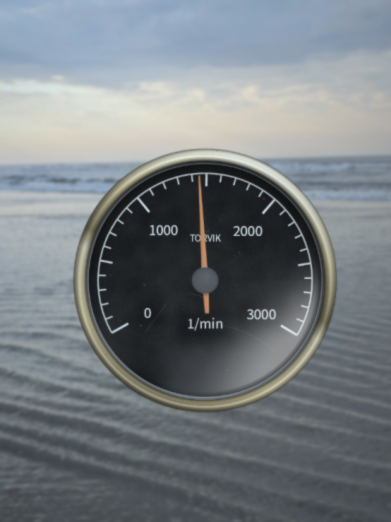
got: 1450 rpm
